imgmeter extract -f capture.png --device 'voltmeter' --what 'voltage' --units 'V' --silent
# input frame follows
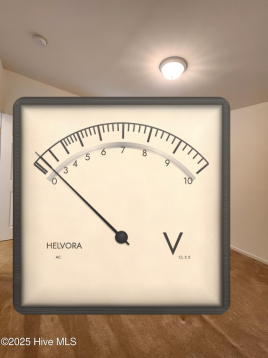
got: 2 V
